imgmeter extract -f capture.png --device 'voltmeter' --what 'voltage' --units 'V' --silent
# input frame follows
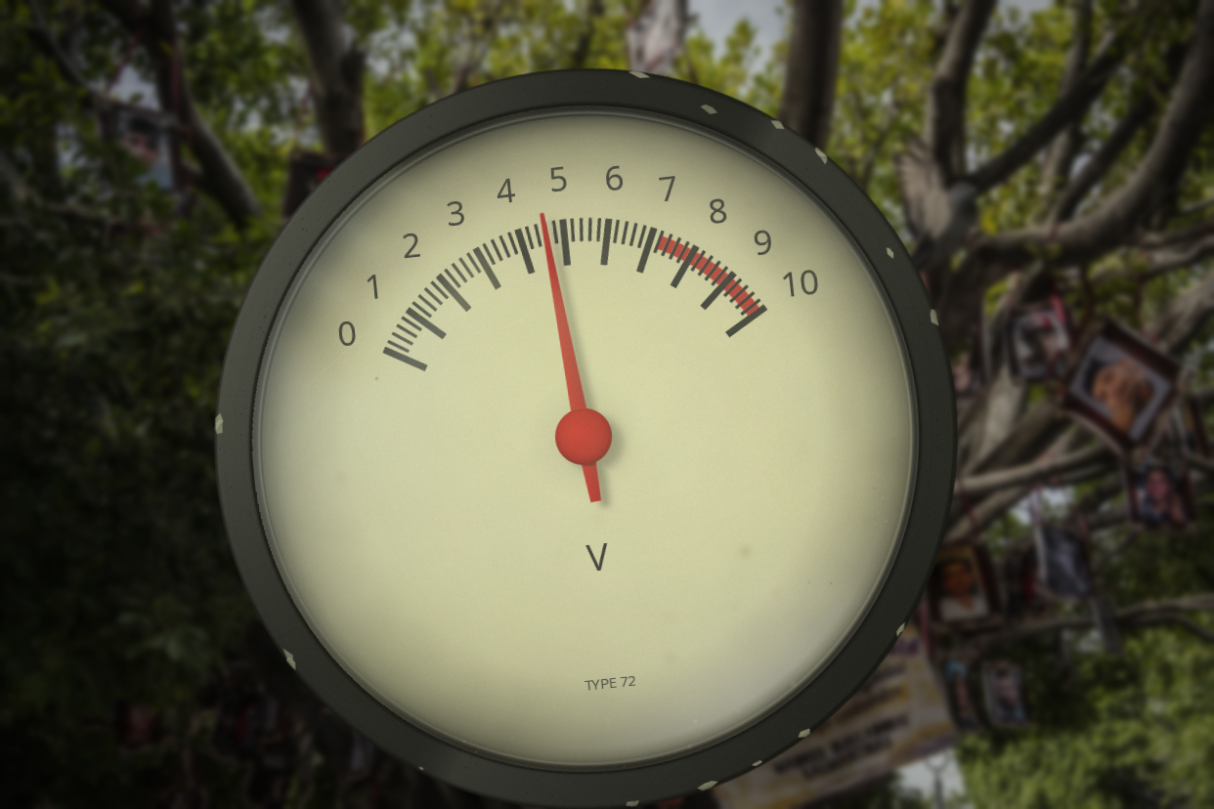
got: 4.6 V
